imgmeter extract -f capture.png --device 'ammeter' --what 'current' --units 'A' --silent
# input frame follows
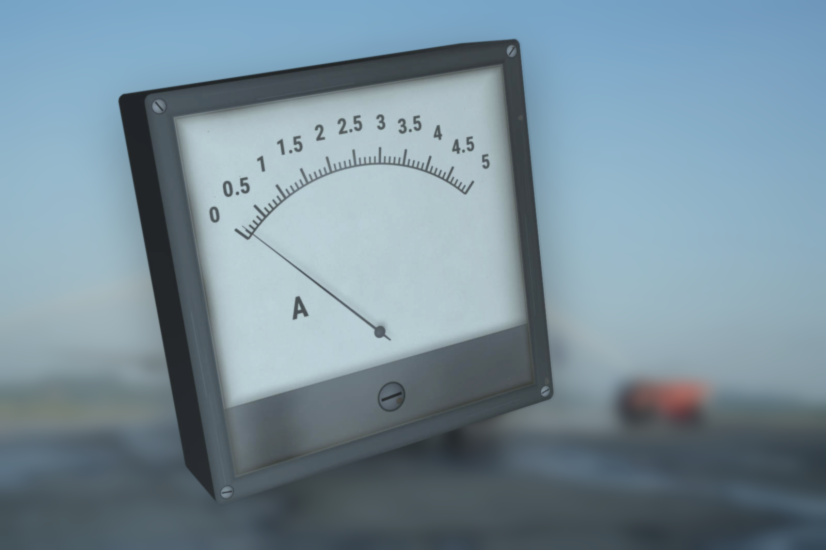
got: 0.1 A
